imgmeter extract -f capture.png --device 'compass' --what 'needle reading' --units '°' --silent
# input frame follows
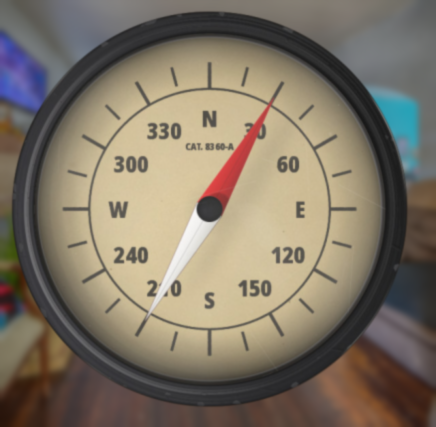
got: 30 °
